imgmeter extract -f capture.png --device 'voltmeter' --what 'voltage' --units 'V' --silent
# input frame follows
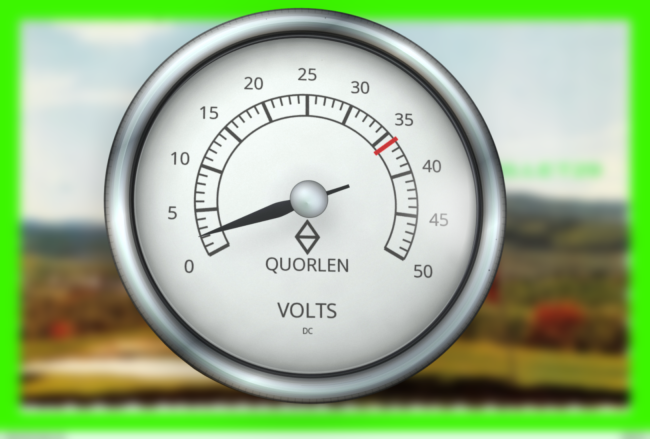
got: 2 V
